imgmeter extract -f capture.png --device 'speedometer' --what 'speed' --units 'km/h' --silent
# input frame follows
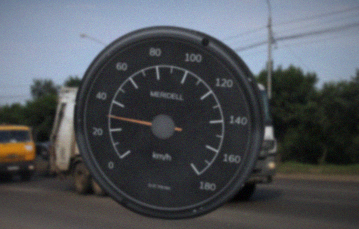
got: 30 km/h
